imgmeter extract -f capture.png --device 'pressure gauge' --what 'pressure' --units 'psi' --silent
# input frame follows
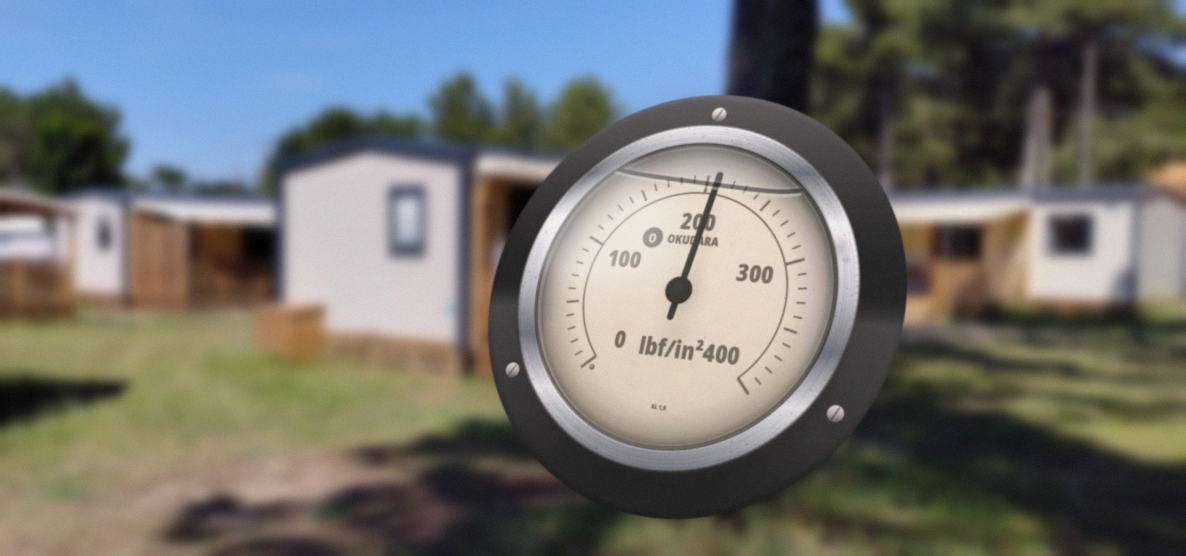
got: 210 psi
